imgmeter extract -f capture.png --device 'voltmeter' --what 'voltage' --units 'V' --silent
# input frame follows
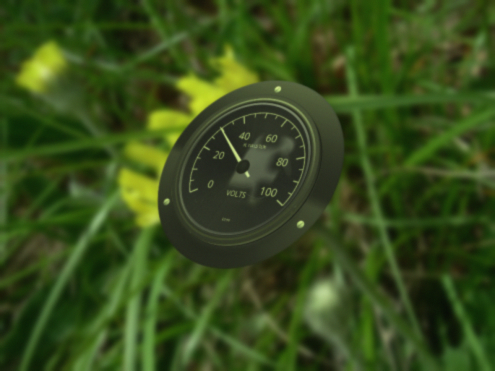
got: 30 V
